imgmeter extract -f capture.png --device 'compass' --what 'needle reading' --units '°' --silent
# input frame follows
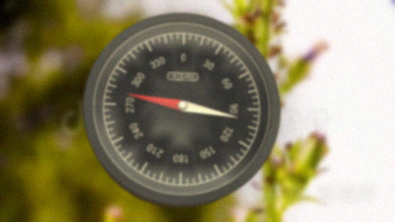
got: 280 °
